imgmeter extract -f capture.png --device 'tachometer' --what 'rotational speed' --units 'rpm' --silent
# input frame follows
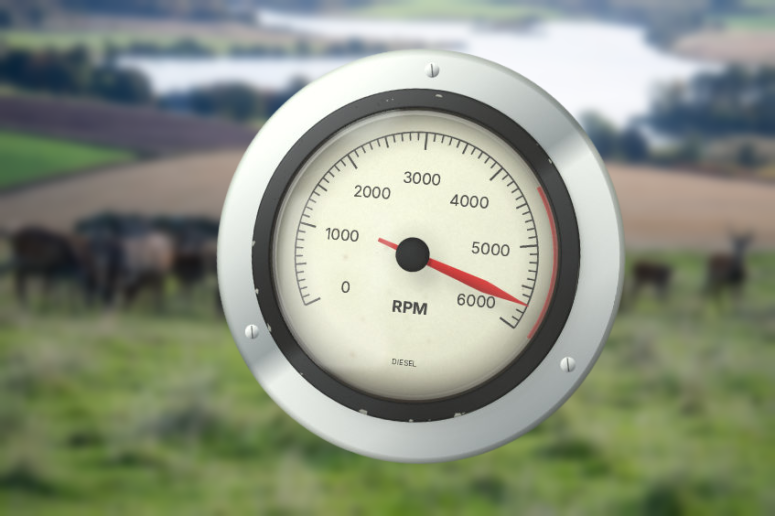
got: 5700 rpm
